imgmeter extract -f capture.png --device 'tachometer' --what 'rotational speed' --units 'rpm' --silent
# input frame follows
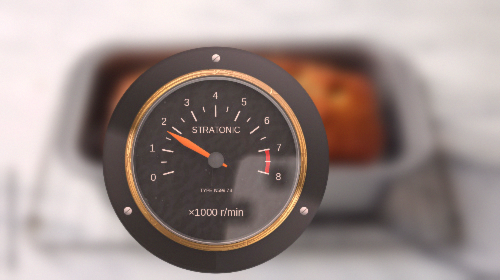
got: 1750 rpm
